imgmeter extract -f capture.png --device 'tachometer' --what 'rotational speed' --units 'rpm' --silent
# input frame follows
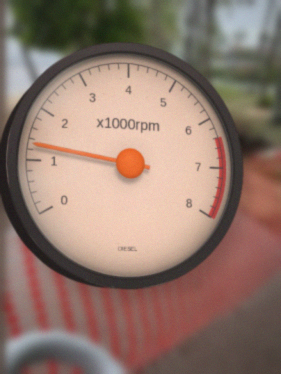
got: 1300 rpm
